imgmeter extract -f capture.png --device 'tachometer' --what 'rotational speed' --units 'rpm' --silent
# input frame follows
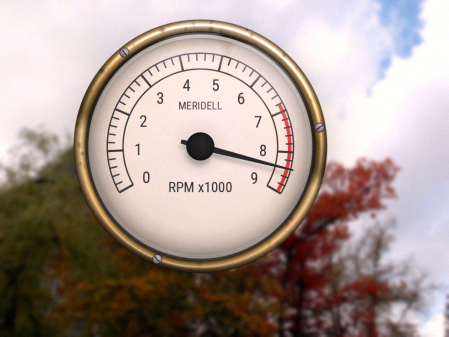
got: 8400 rpm
